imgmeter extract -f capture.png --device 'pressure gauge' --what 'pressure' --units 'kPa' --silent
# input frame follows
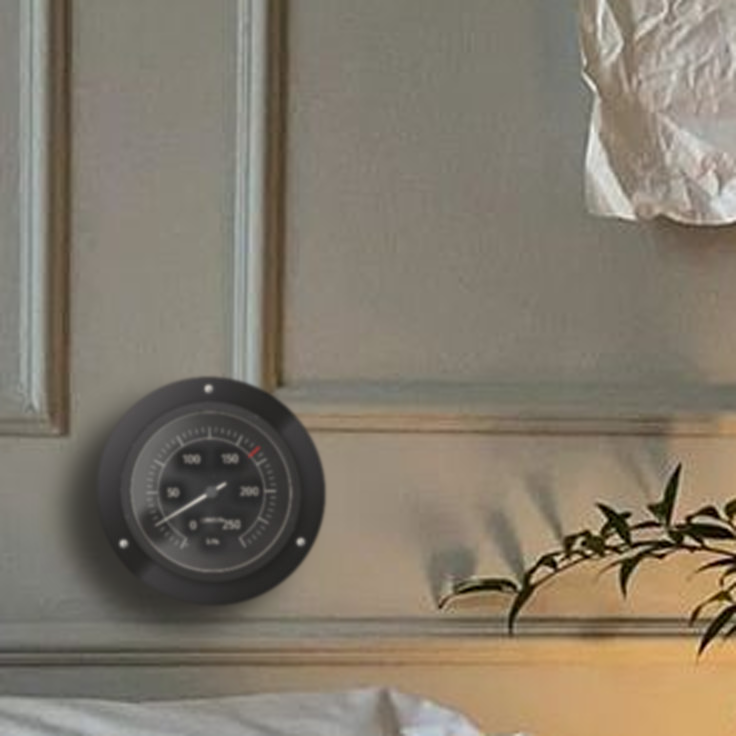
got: 25 kPa
